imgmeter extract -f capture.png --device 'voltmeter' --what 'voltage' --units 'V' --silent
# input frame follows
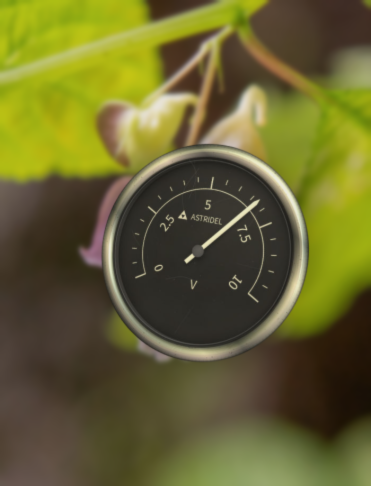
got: 6.75 V
